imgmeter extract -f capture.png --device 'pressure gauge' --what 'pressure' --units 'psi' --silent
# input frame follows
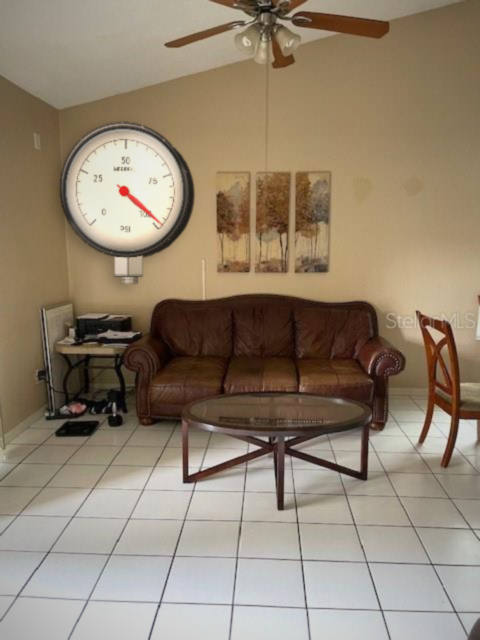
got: 97.5 psi
